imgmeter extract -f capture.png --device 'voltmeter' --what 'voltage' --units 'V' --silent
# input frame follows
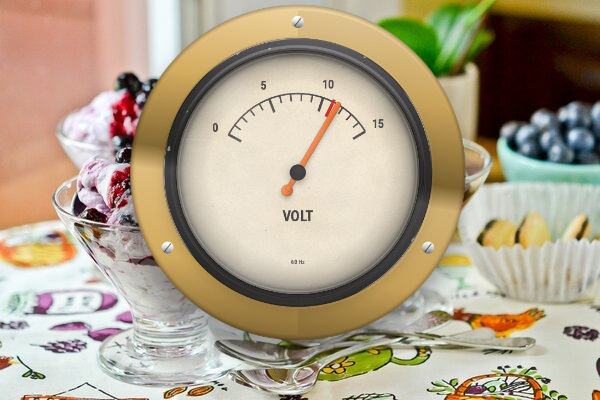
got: 11.5 V
